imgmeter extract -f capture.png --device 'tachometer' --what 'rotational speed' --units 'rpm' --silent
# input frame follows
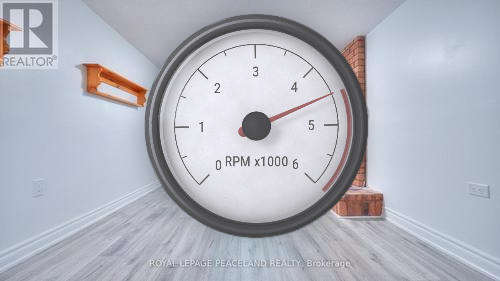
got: 4500 rpm
